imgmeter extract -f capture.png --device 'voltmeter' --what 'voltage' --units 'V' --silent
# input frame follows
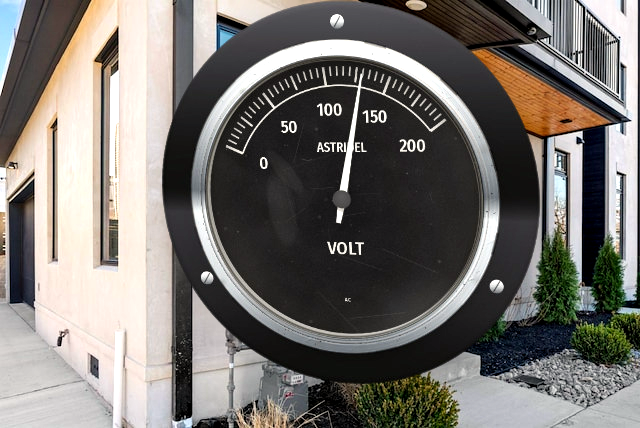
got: 130 V
